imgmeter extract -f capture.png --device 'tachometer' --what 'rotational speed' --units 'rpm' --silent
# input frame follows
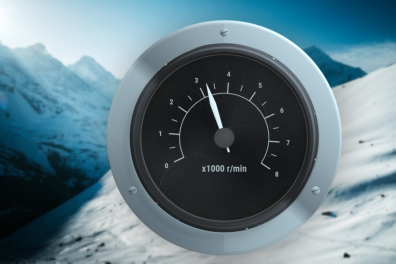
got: 3250 rpm
